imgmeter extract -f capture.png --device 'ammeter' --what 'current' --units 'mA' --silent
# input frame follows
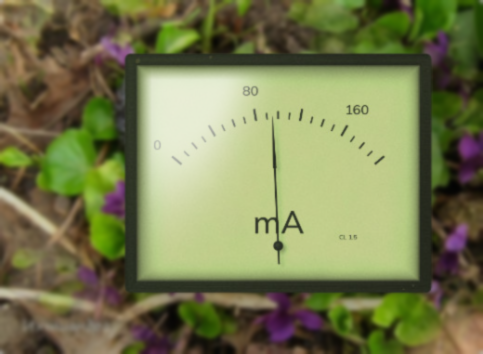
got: 95 mA
